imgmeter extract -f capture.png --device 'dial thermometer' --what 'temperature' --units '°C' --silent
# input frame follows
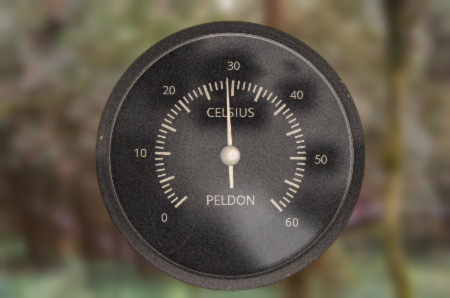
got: 29 °C
